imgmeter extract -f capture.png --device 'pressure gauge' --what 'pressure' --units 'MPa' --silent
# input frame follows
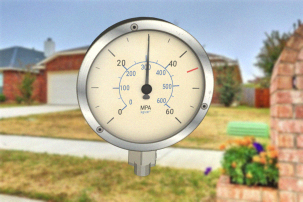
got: 30 MPa
